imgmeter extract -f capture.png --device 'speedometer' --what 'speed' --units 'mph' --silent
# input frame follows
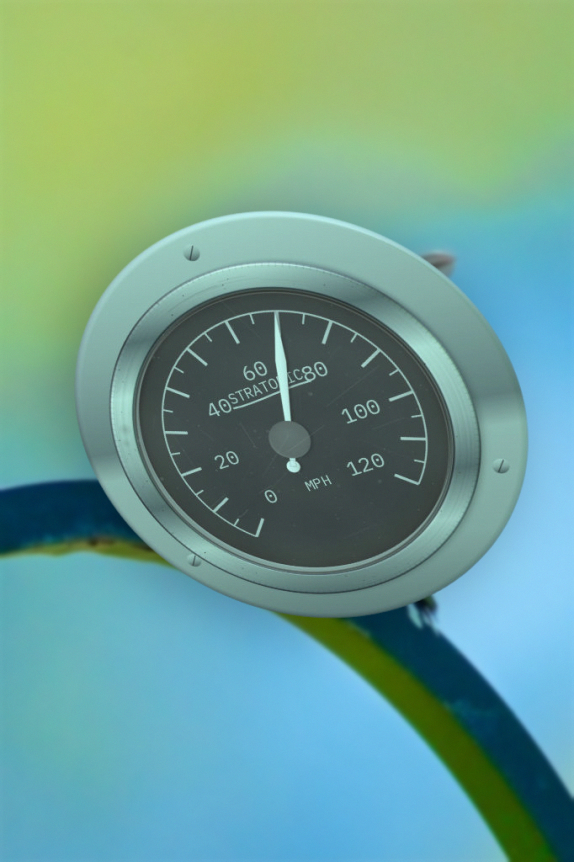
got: 70 mph
